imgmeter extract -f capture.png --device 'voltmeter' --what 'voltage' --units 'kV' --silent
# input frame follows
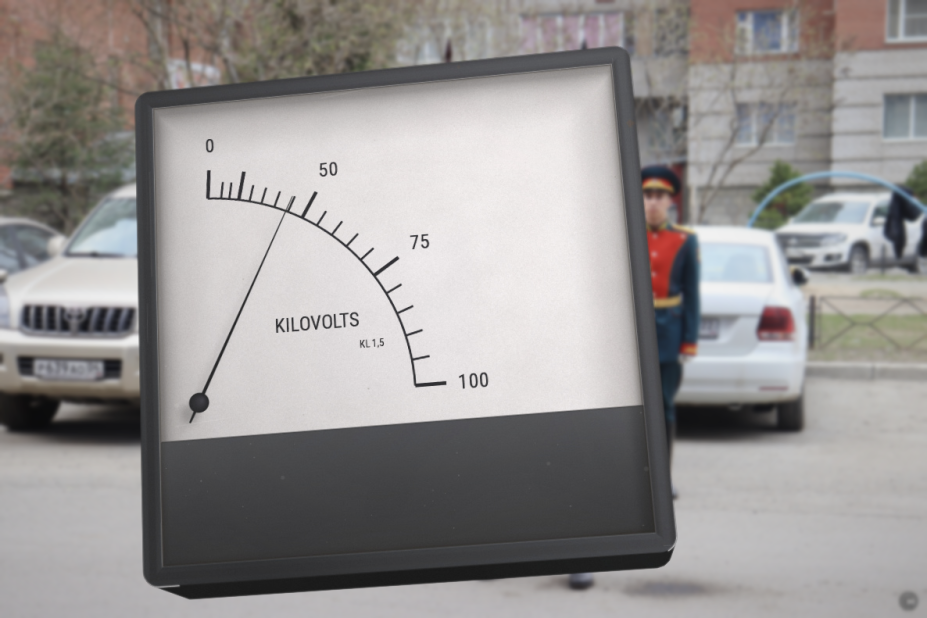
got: 45 kV
